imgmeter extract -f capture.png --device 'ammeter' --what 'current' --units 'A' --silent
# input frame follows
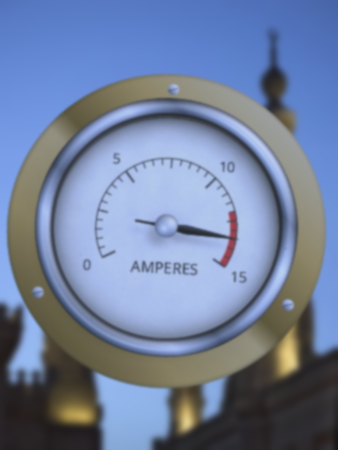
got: 13.5 A
